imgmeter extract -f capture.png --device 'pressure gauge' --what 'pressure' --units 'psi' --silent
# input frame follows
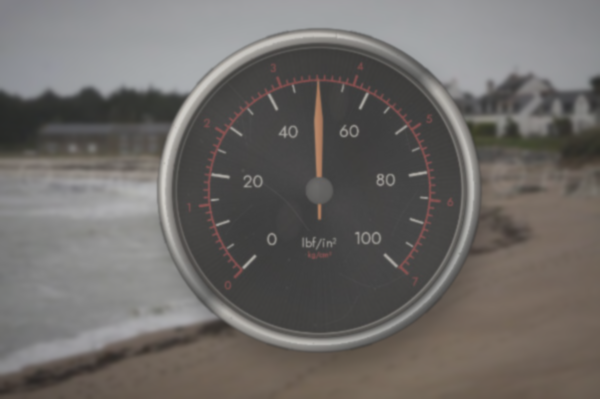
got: 50 psi
